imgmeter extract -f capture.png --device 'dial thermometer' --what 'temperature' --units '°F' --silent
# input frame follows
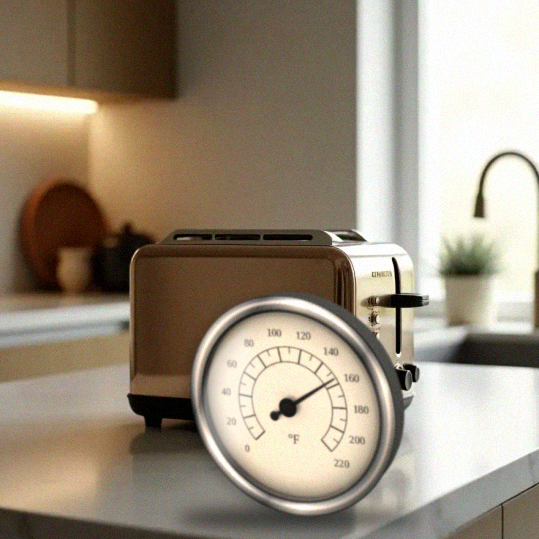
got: 155 °F
